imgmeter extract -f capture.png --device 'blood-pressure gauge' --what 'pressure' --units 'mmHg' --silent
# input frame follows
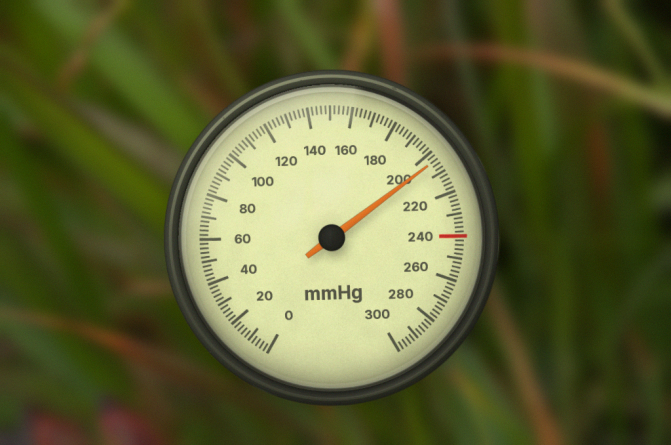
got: 204 mmHg
